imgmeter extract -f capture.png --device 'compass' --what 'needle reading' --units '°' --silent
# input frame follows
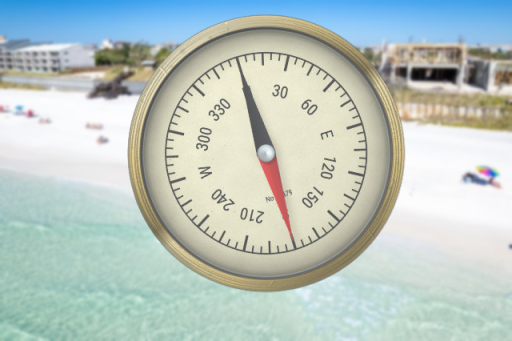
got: 180 °
